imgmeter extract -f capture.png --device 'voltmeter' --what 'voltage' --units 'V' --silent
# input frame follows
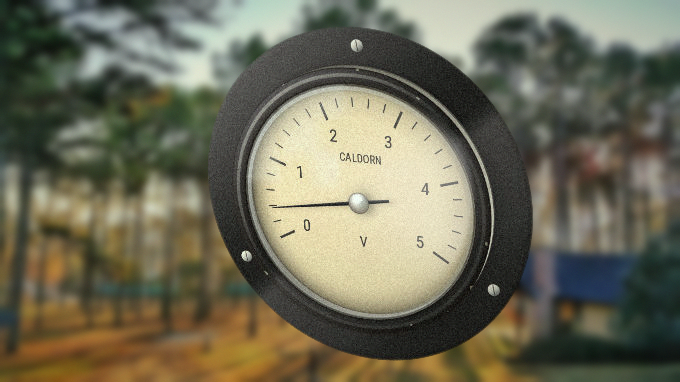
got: 0.4 V
